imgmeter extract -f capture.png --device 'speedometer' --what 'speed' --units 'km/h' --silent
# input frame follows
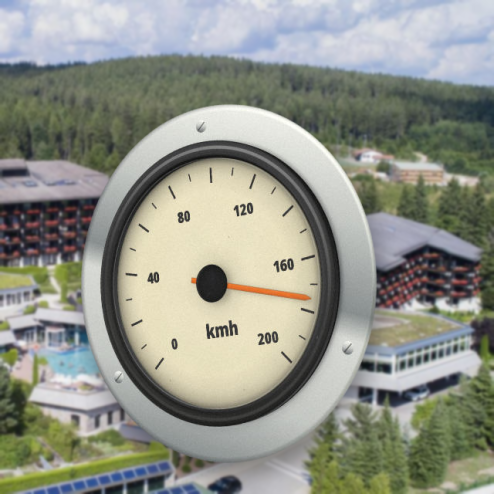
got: 175 km/h
